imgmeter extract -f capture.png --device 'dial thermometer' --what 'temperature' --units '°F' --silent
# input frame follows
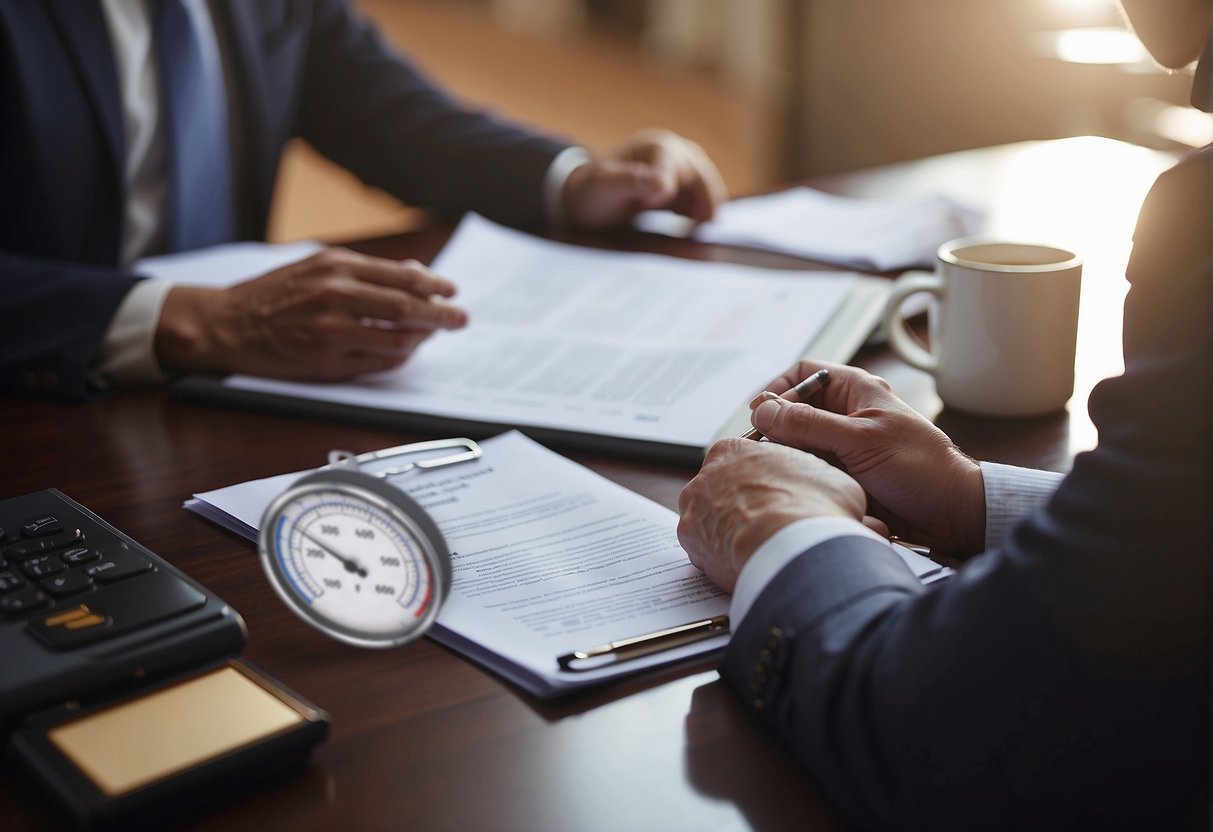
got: 250 °F
